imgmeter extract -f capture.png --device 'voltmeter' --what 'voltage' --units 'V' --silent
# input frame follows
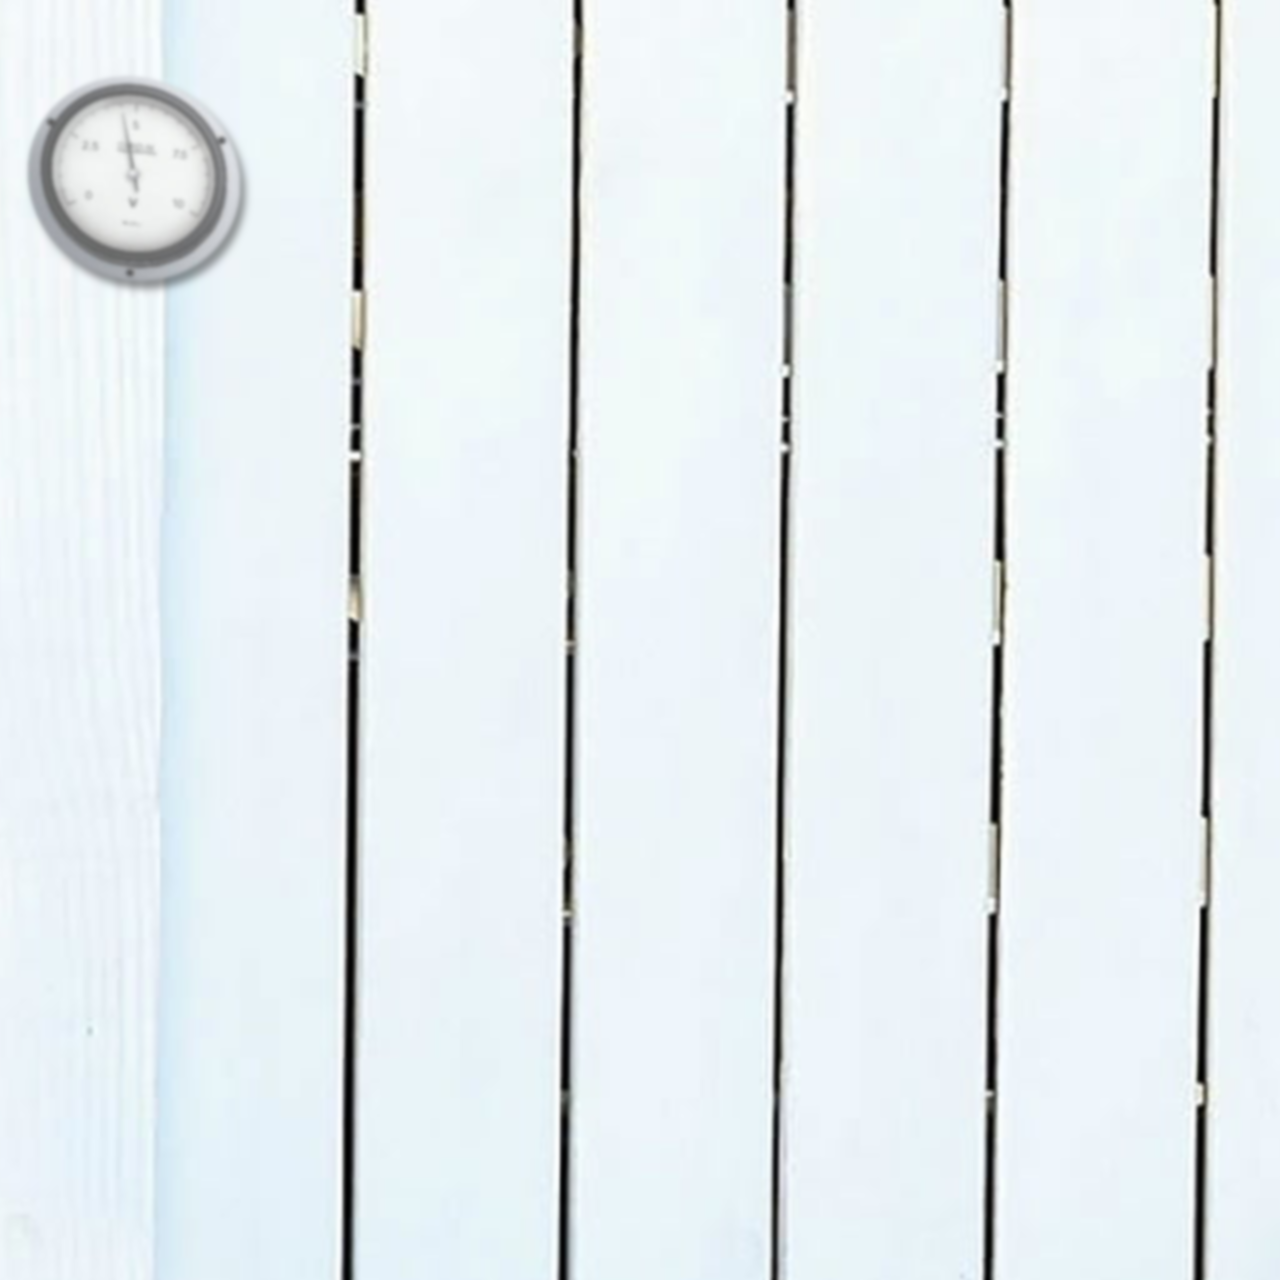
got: 4.5 V
